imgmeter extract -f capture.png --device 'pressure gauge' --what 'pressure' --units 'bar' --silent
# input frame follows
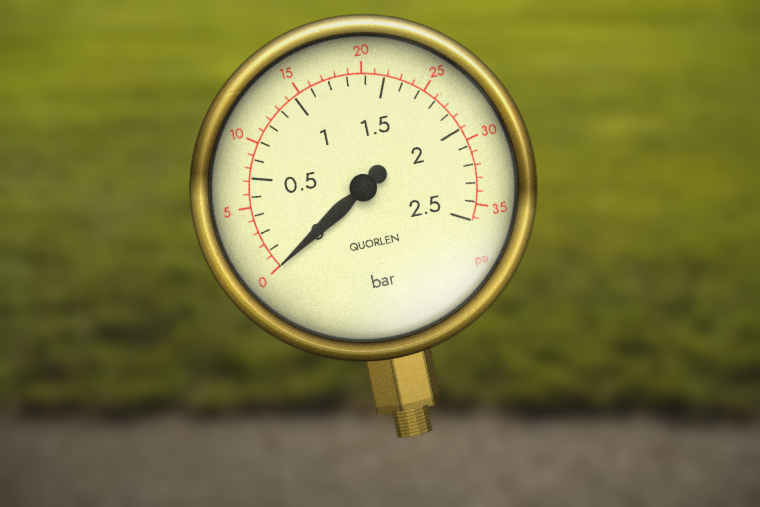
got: 0 bar
